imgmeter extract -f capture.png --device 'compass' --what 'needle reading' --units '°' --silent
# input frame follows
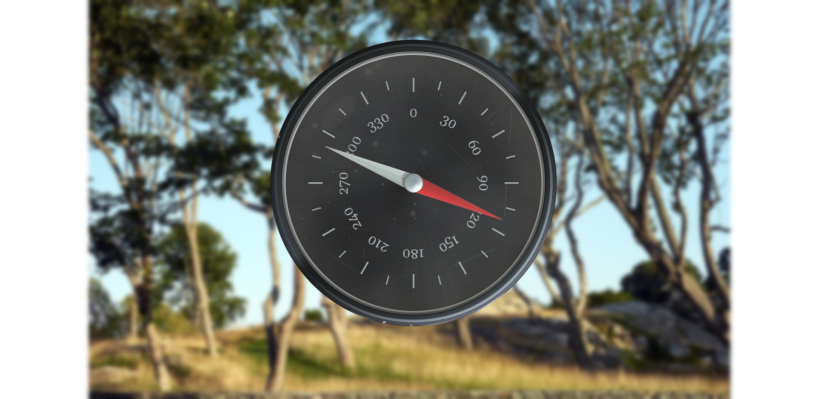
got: 112.5 °
